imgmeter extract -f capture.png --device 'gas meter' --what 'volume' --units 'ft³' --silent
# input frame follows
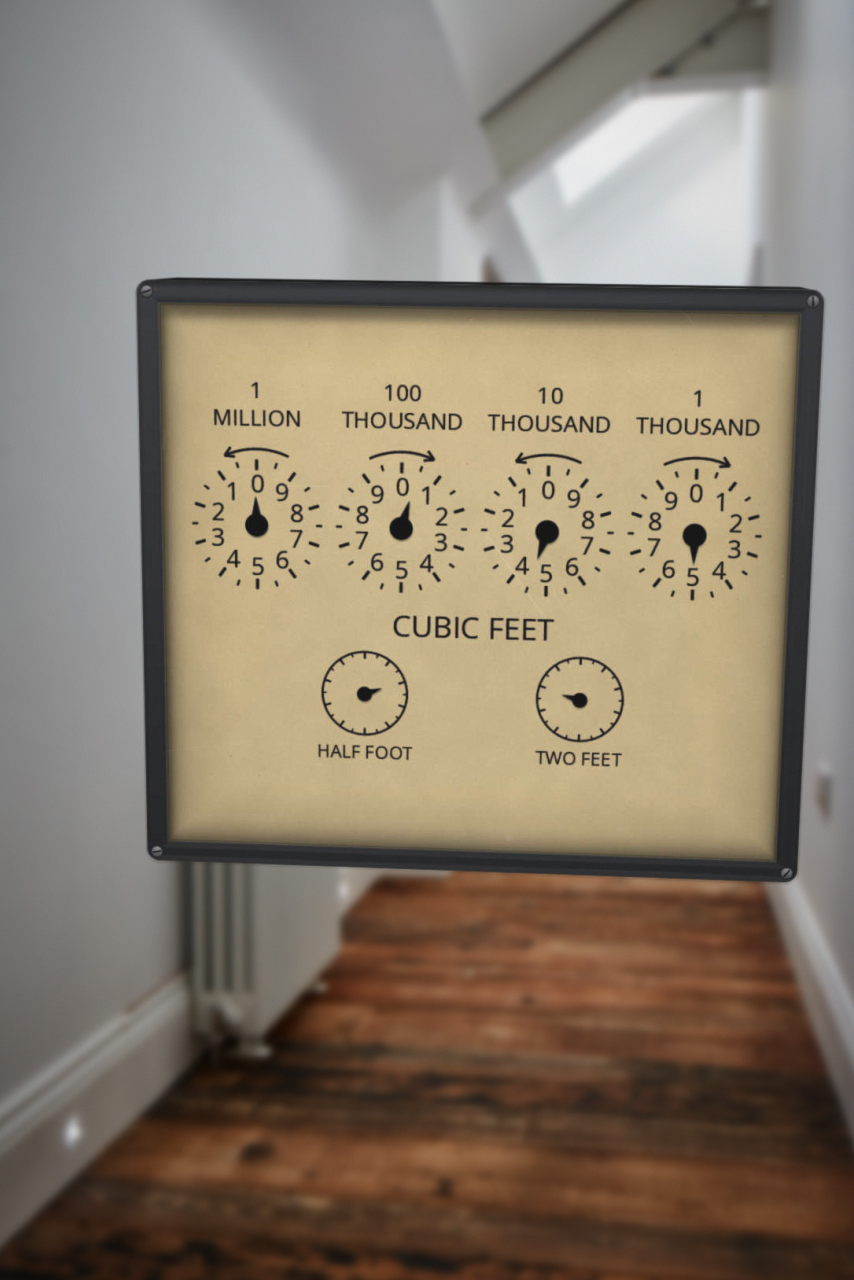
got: 4500 ft³
